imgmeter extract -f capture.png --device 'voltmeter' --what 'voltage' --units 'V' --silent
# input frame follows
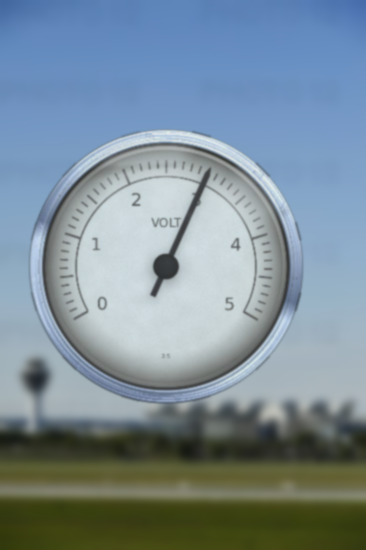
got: 3 V
